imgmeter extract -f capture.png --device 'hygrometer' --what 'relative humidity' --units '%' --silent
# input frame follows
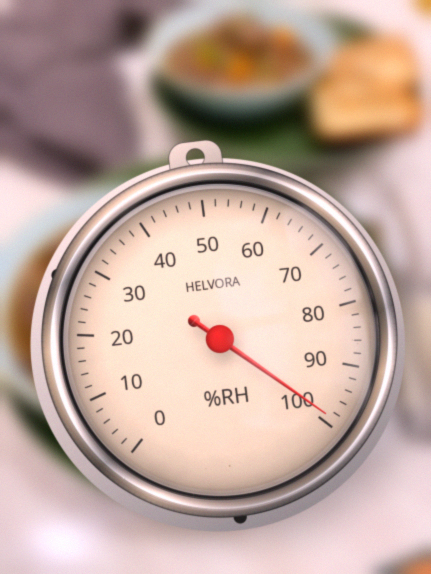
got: 99 %
